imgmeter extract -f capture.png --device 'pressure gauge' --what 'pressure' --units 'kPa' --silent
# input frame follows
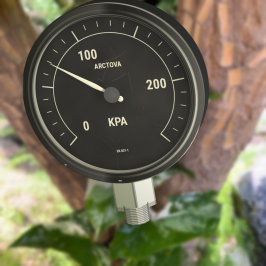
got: 70 kPa
